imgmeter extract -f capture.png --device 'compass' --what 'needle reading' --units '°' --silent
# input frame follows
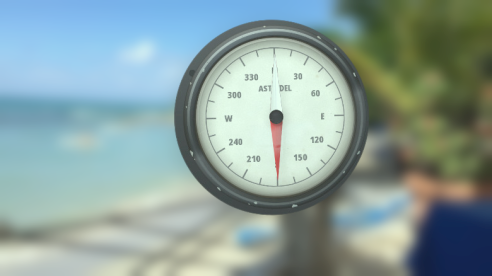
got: 180 °
